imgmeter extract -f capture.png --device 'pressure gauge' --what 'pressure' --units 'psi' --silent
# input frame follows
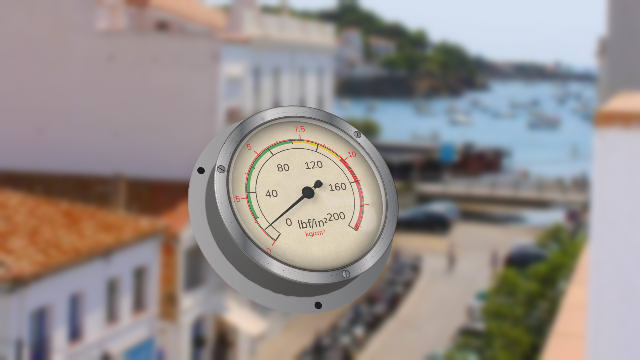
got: 10 psi
